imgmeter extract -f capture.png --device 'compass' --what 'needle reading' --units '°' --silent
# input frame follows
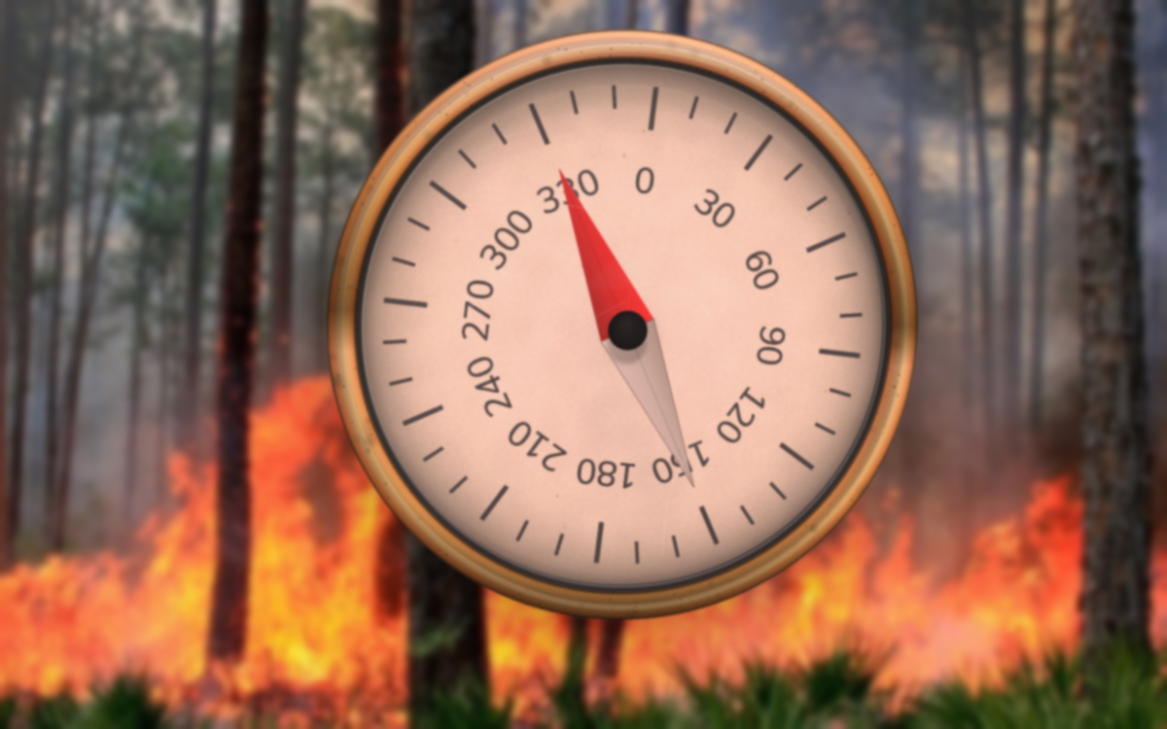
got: 330 °
